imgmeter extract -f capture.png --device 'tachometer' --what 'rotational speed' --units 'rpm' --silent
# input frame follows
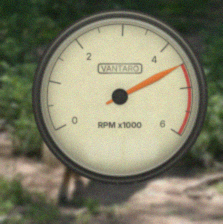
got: 4500 rpm
